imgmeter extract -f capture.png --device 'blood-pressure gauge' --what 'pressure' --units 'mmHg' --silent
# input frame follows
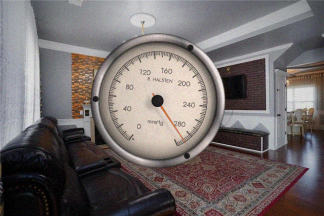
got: 290 mmHg
